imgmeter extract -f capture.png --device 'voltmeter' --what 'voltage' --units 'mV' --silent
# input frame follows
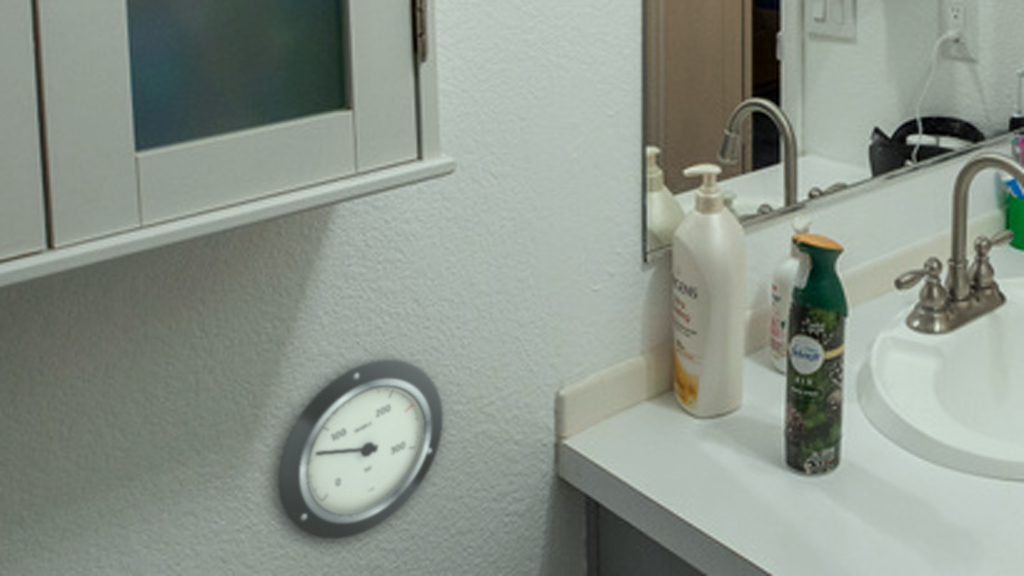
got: 70 mV
